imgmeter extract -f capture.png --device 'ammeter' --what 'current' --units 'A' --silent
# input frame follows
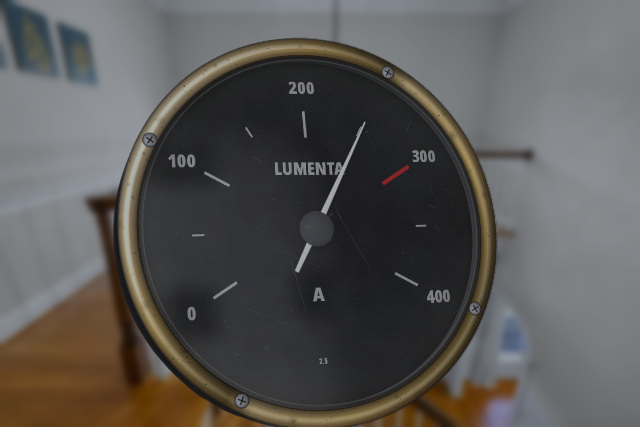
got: 250 A
